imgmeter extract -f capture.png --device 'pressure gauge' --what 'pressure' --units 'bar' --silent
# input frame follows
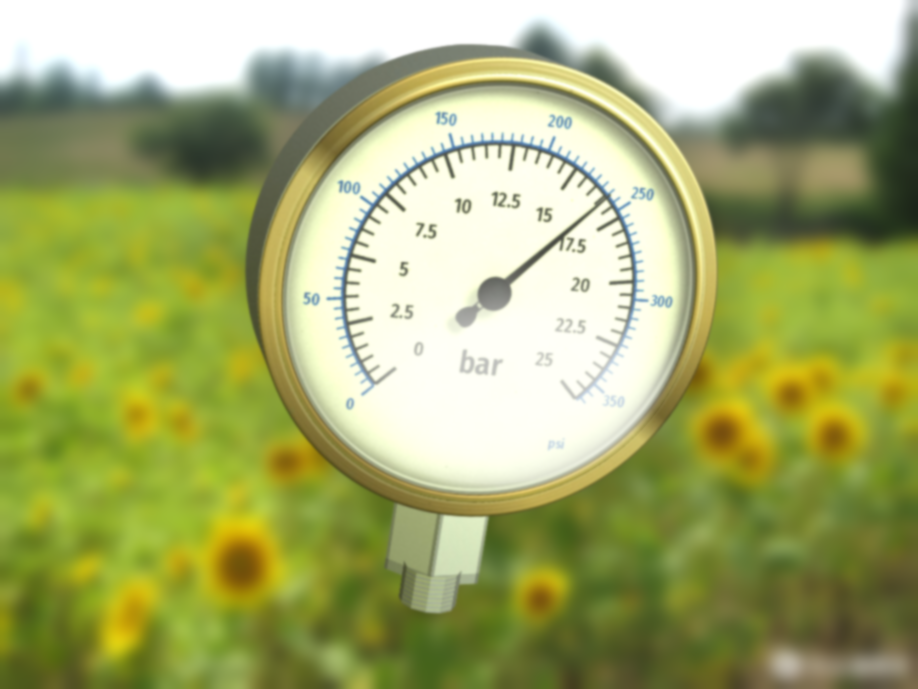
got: 16.5 bar
